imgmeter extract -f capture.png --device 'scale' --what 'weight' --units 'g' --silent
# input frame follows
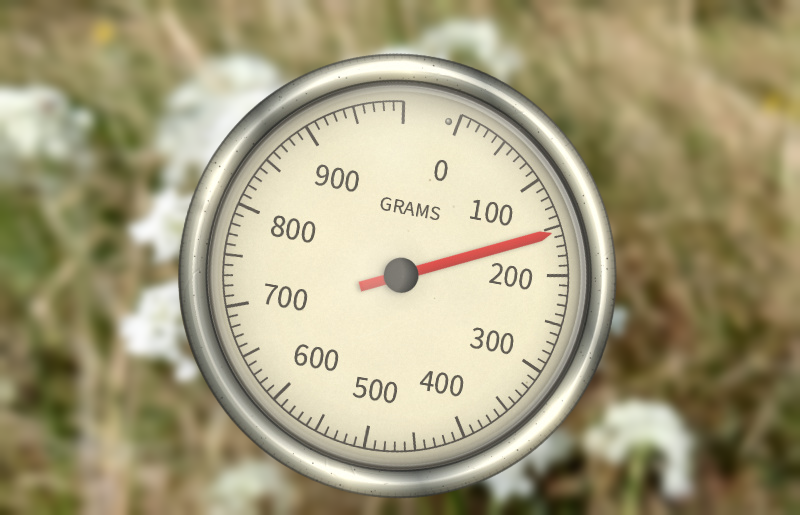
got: 155 g
